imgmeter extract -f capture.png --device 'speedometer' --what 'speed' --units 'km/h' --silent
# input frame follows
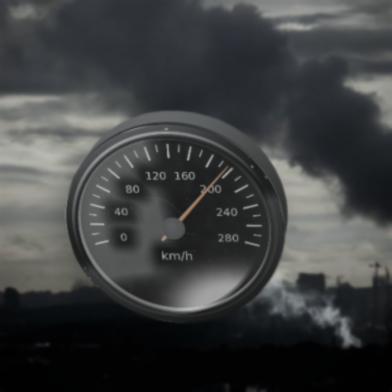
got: 195 km/h
